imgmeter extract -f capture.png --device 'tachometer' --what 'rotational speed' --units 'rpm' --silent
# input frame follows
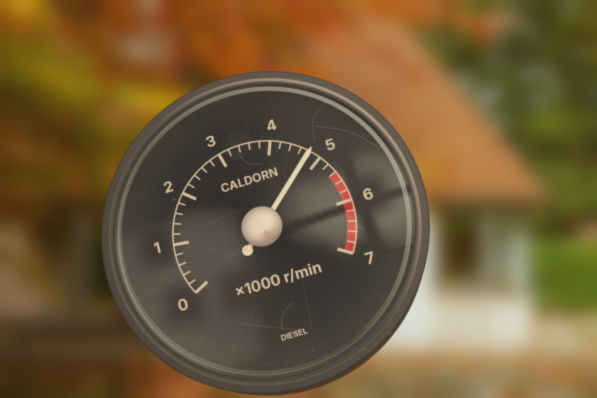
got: 4800 rpm
